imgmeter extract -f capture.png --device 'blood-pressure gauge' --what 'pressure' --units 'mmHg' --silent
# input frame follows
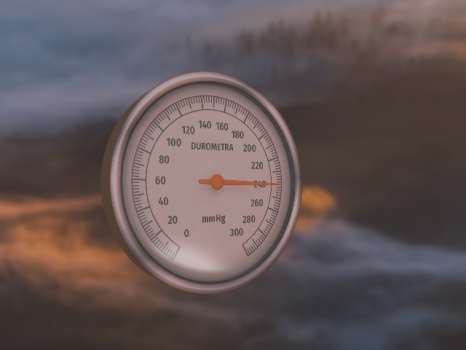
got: 240 mmHg
